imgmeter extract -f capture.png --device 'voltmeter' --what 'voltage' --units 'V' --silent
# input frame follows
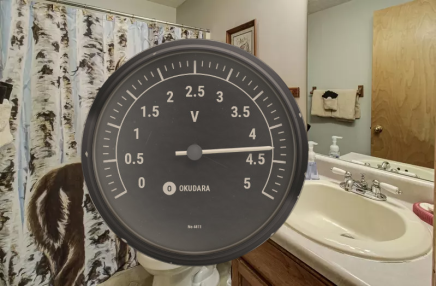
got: 4.3 V
